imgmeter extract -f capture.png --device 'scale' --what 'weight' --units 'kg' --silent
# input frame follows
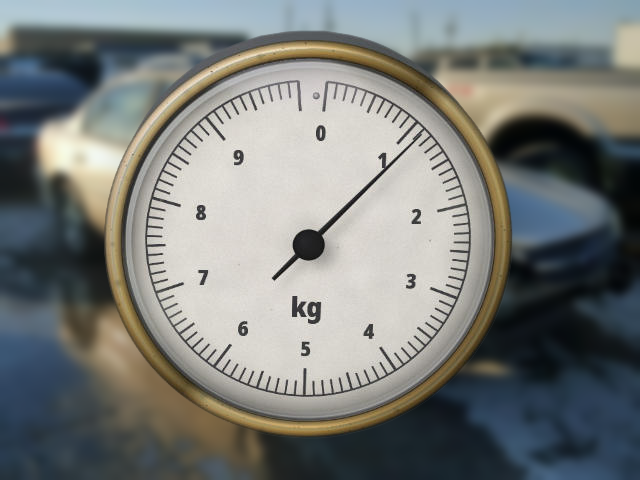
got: 1.1 kg
